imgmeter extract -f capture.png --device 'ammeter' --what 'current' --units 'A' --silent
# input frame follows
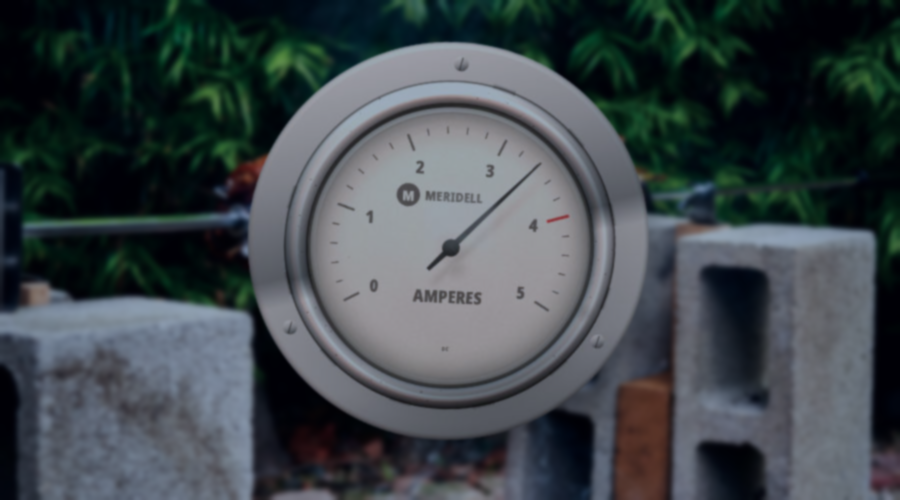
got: 3.4 A
